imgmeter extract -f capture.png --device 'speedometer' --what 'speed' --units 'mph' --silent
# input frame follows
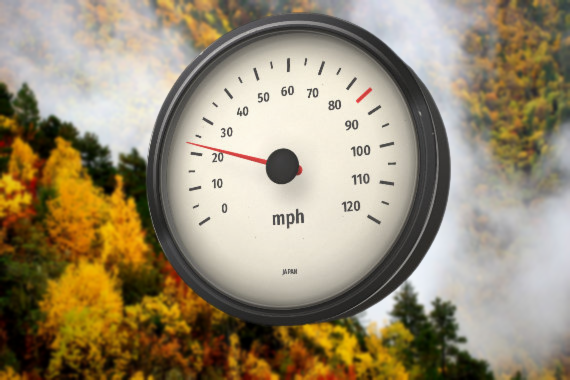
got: 22.5 mph
